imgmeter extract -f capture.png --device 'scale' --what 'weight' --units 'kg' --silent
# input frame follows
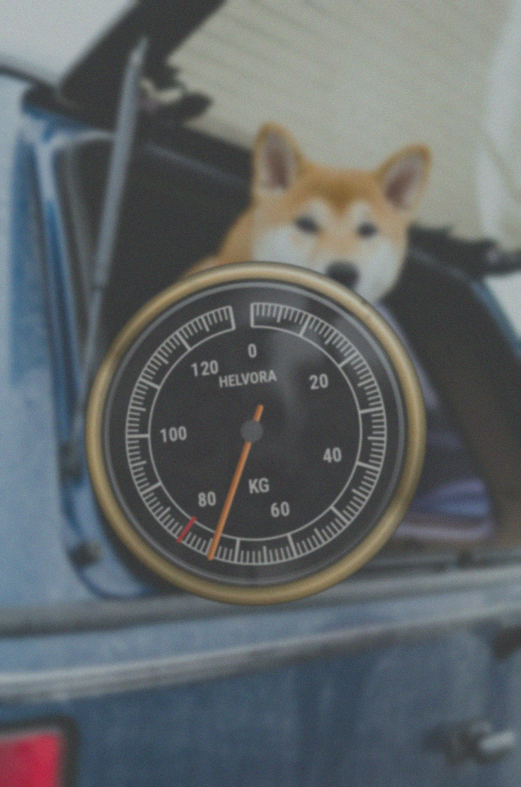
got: 74 kg
